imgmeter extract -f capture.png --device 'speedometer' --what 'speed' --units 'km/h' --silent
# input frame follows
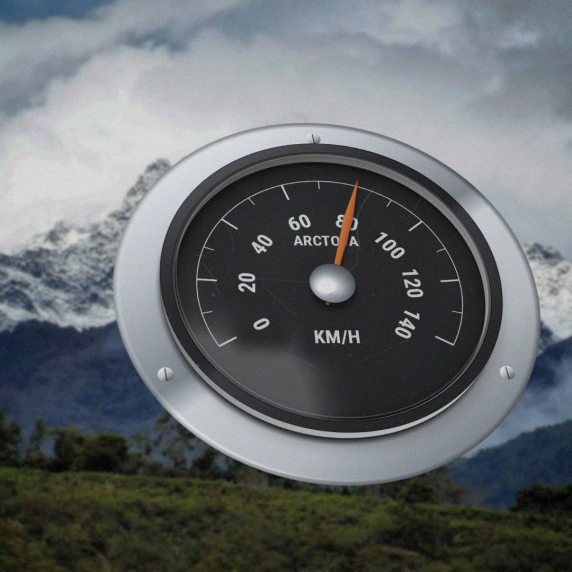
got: 80 km/h
